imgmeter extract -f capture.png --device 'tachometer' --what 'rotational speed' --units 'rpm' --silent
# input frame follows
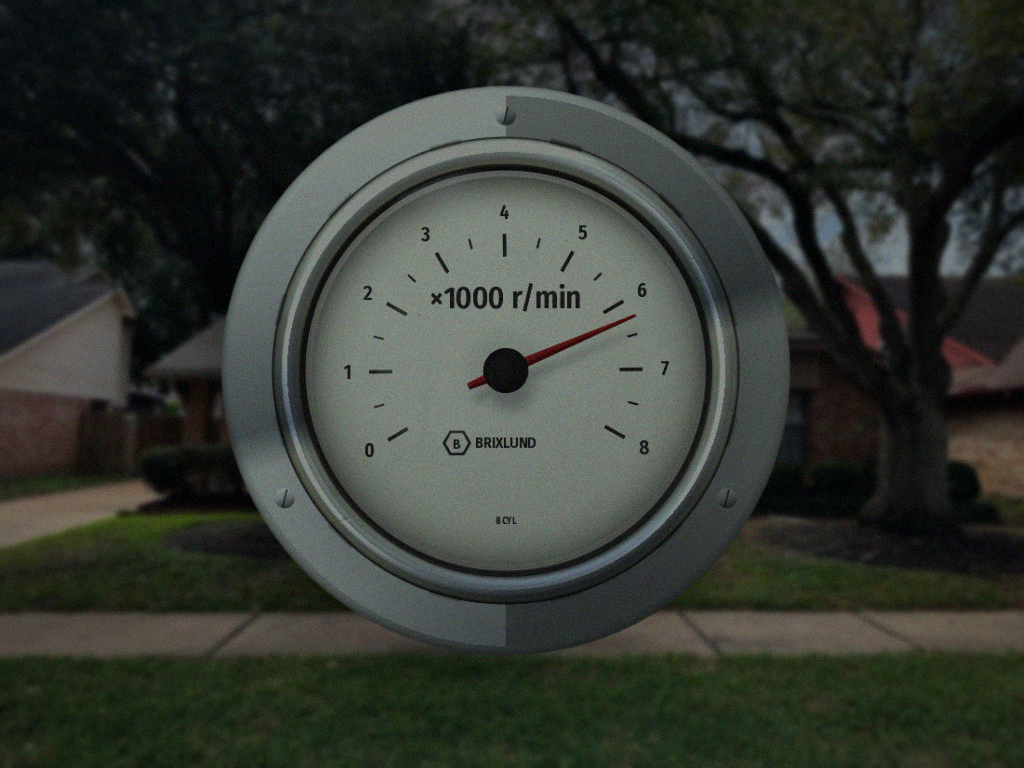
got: 6250 rpm
